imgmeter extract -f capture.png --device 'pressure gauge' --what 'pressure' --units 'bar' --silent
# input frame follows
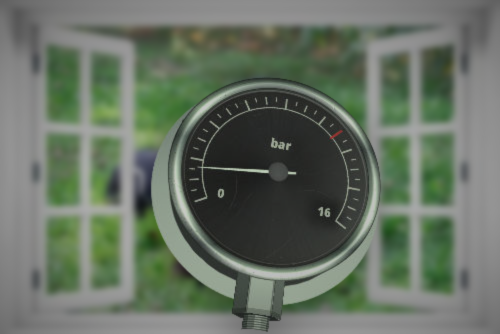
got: 1.5 bar
